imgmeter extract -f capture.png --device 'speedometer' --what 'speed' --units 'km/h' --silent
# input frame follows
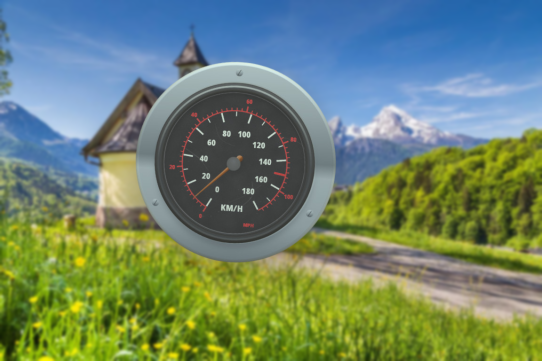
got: 10 km/h
